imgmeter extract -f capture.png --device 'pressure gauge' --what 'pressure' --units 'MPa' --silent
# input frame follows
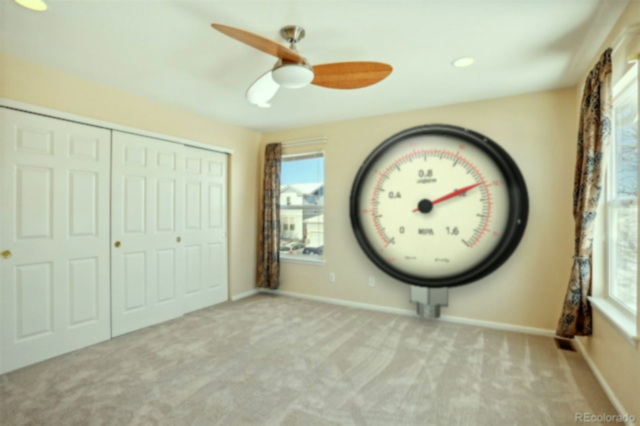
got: 1.2 MPa
